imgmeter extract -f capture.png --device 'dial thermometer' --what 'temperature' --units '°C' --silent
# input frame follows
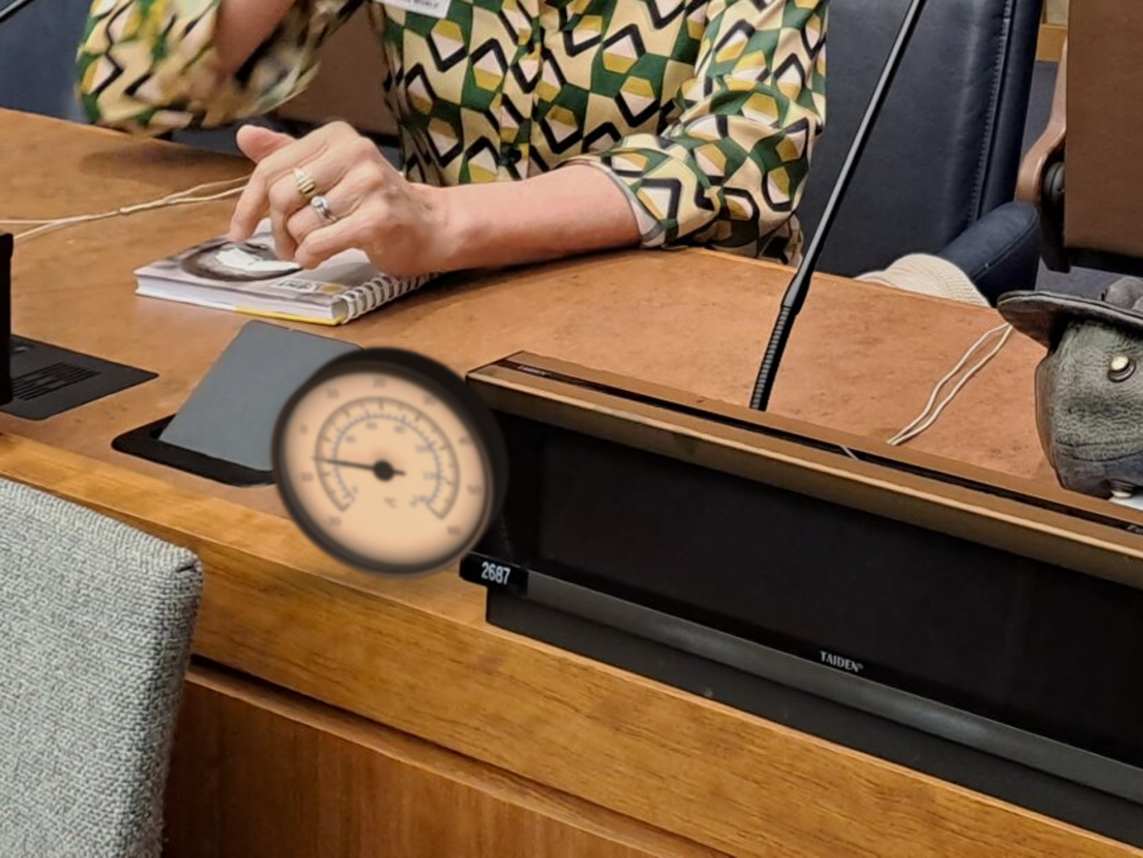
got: -5 °C
